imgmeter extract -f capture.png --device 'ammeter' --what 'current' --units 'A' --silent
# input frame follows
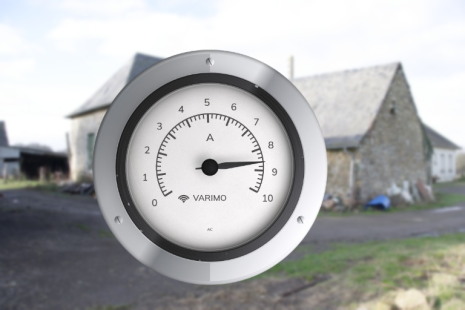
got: 8.6 A
